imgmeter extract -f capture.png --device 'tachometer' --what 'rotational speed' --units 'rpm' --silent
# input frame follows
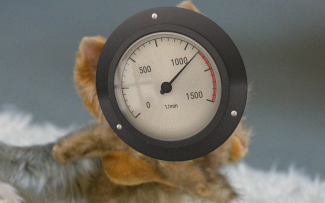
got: 1100 rpm
